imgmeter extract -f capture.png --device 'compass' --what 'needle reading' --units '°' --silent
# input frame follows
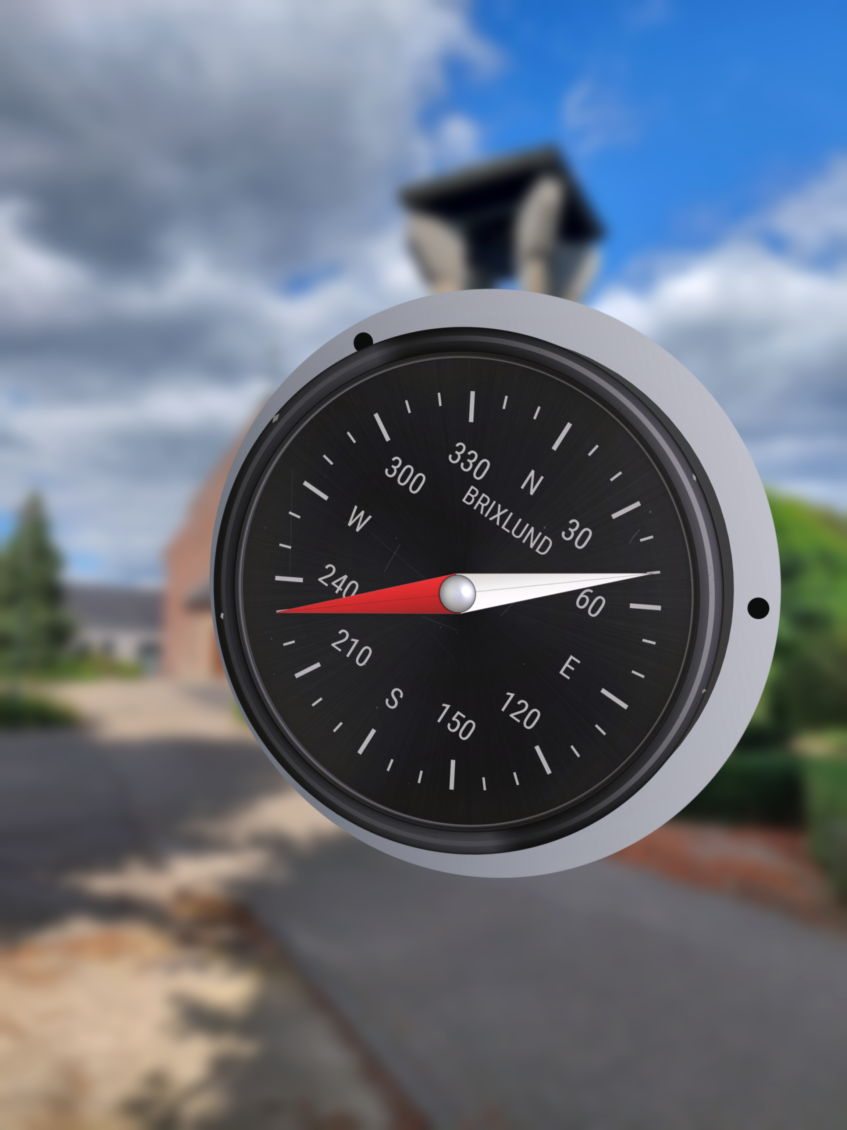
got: 230 °
